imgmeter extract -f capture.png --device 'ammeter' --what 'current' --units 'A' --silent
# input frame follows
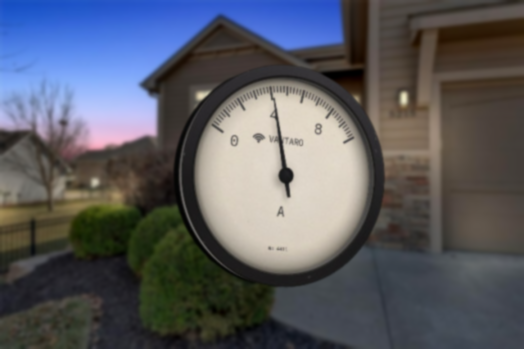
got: 4 A
